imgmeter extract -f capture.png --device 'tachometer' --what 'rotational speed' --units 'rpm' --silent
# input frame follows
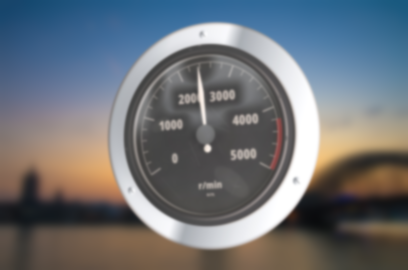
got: 2400 rpm
